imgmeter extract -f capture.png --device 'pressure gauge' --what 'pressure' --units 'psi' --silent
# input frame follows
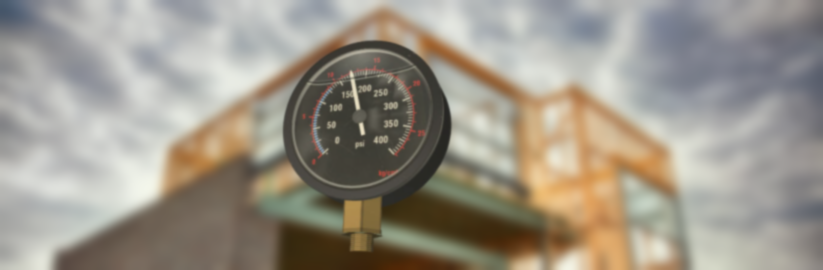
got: 175 psi
